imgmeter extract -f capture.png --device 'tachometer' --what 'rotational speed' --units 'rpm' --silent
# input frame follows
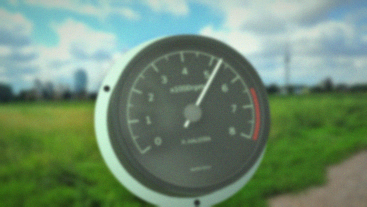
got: 5250 rpm
